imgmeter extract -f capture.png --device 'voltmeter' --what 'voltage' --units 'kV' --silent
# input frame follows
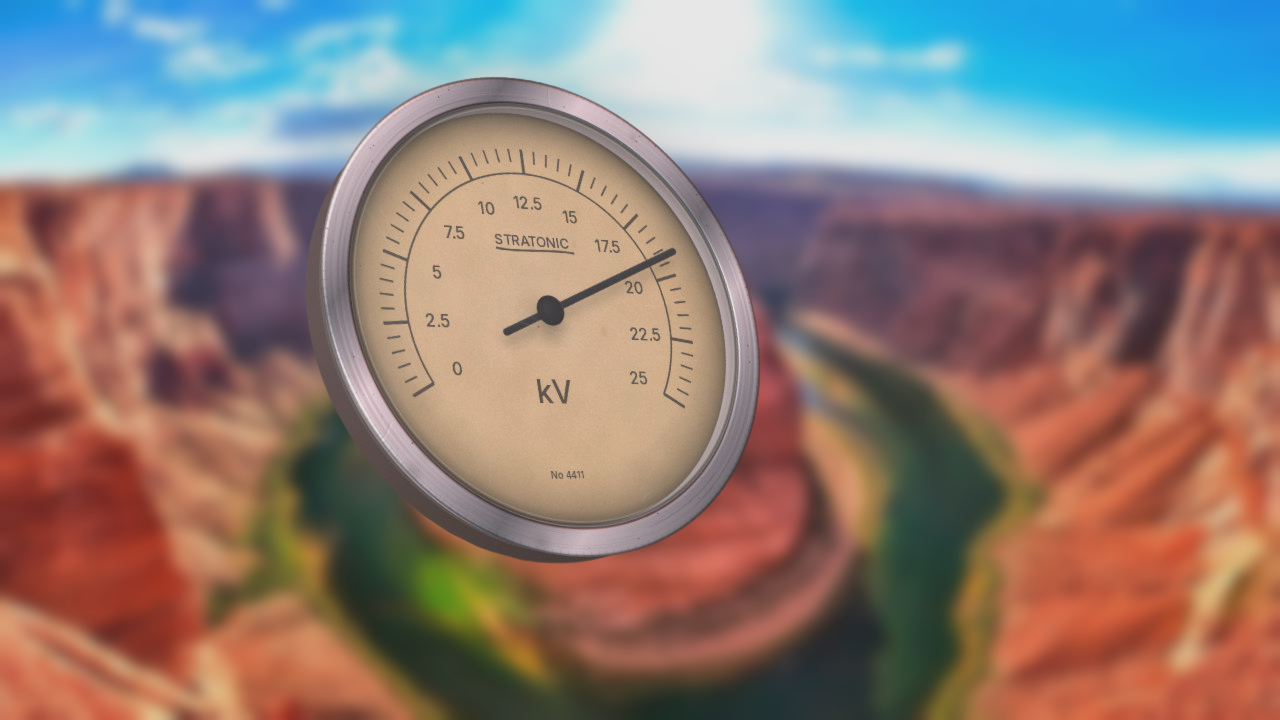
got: 19.25 kV
